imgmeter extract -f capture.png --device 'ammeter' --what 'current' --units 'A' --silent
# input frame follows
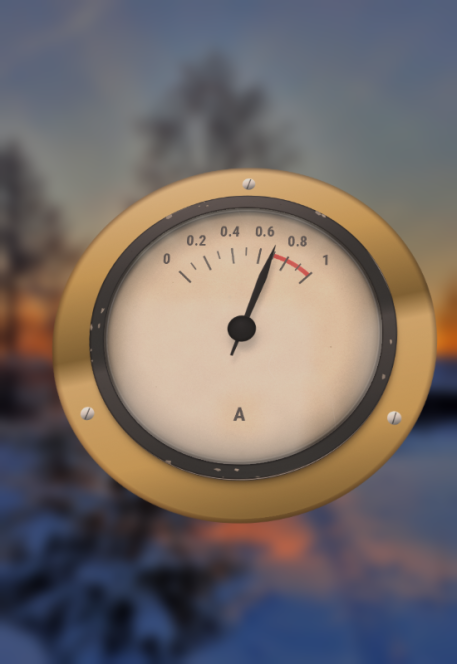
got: 0.7 A
